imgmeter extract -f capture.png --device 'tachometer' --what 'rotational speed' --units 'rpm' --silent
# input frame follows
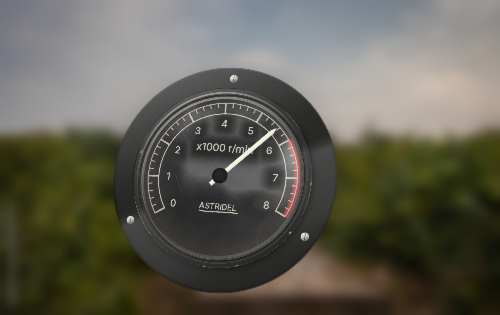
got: 5600 rpm
